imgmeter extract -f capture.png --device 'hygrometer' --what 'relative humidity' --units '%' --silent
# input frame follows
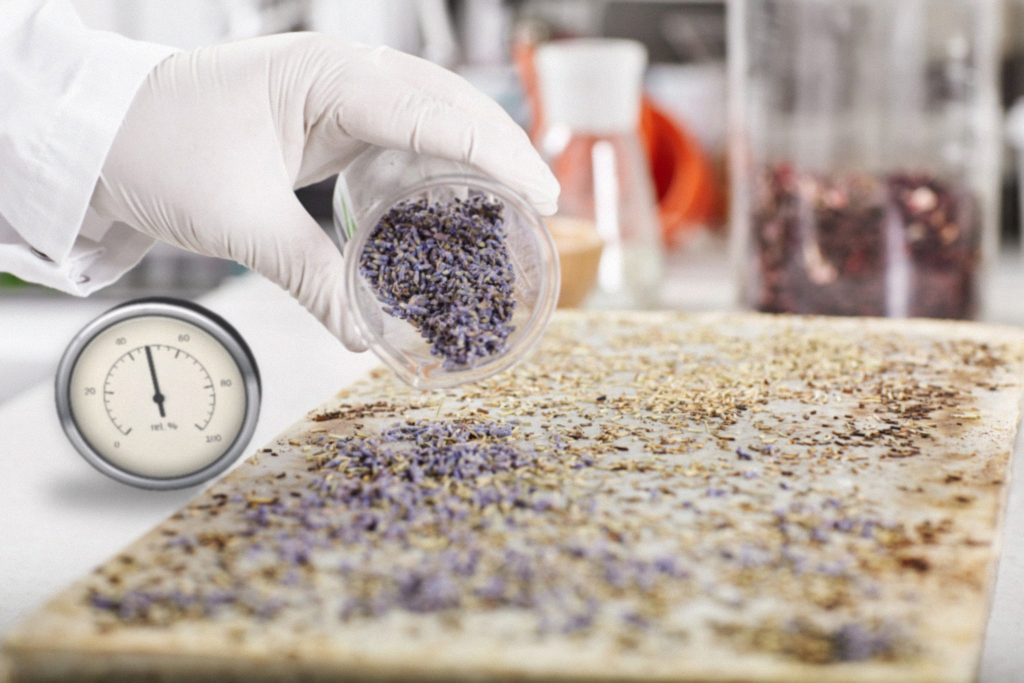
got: 48 %
